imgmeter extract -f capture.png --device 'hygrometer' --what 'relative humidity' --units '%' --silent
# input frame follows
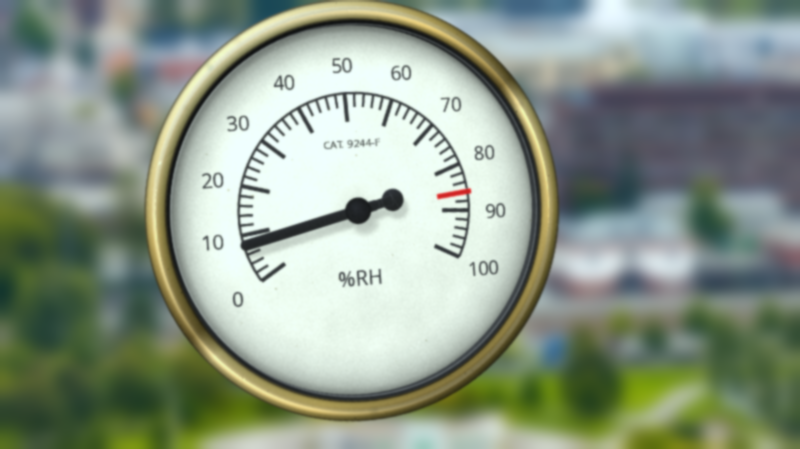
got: 8 %
